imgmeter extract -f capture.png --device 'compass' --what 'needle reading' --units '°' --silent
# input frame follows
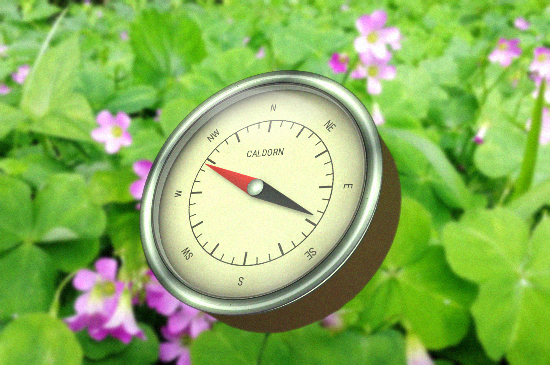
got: 295 °
